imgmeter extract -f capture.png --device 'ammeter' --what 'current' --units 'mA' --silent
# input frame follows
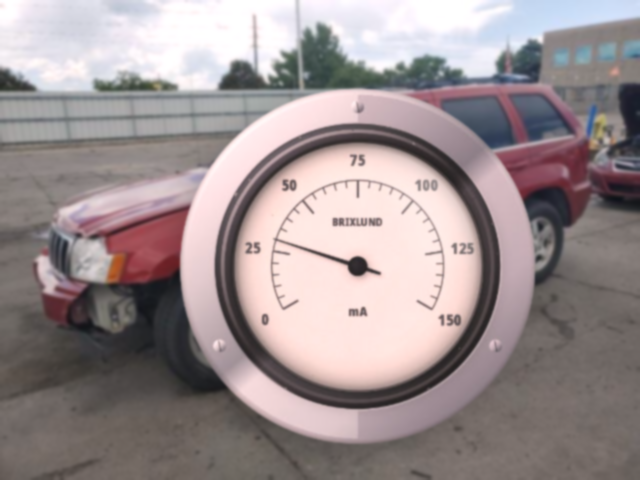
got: 30 mA
